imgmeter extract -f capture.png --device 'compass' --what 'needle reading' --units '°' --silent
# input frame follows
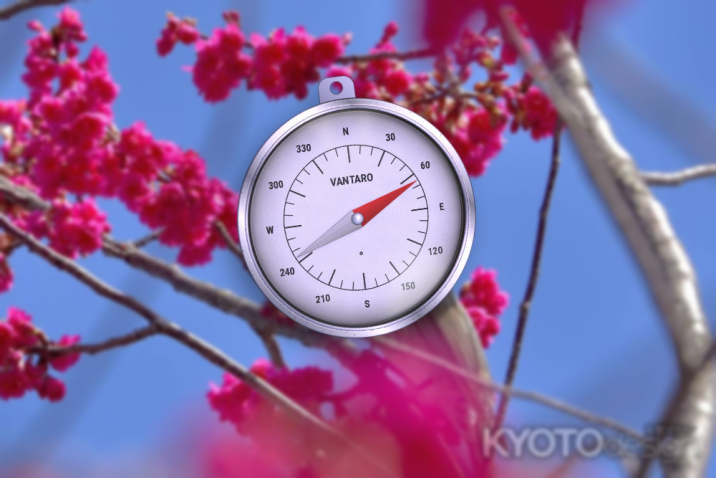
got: 65 °
